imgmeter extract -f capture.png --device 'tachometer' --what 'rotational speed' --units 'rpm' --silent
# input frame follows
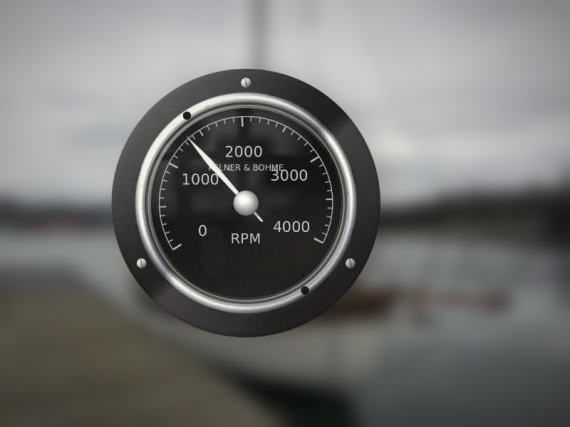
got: 1350 rpm
